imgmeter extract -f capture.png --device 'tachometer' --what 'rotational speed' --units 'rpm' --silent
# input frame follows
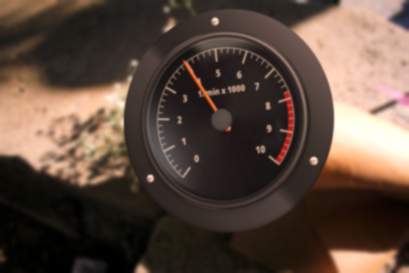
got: 4000 rpm
